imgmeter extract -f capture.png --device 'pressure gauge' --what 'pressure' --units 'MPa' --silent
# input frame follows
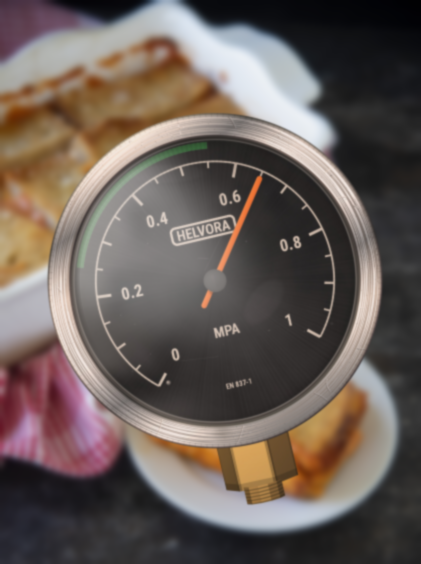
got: 0.65 MPa
